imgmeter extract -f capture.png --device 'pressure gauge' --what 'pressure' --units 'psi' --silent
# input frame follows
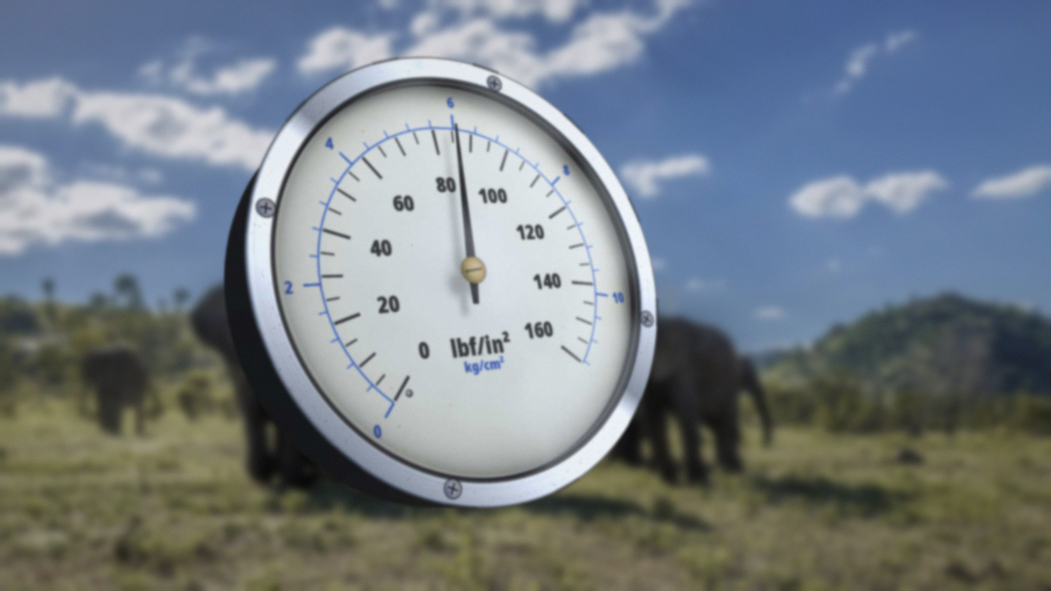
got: 85 psi
